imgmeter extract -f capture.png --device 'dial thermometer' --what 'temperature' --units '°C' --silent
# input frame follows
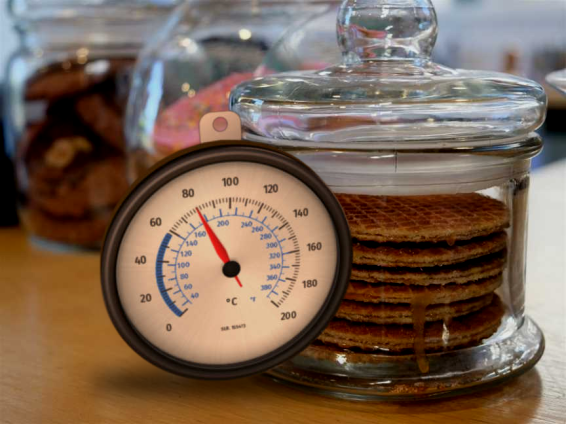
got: 80 °C
